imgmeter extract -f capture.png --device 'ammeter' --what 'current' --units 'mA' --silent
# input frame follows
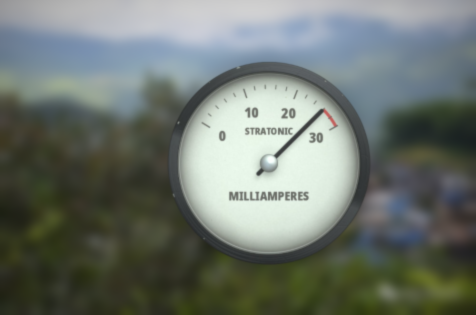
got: 26 mA
